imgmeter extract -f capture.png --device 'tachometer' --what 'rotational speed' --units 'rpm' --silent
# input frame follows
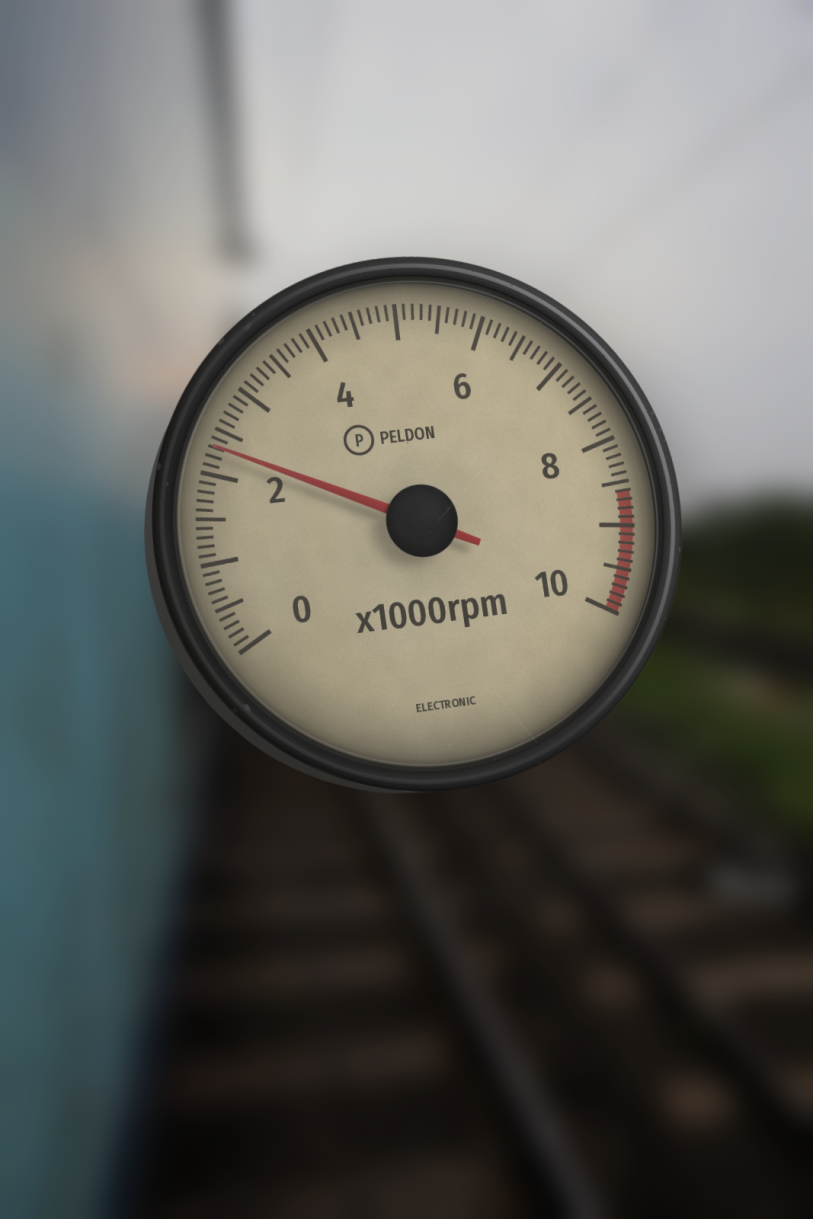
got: 2300 rpm
